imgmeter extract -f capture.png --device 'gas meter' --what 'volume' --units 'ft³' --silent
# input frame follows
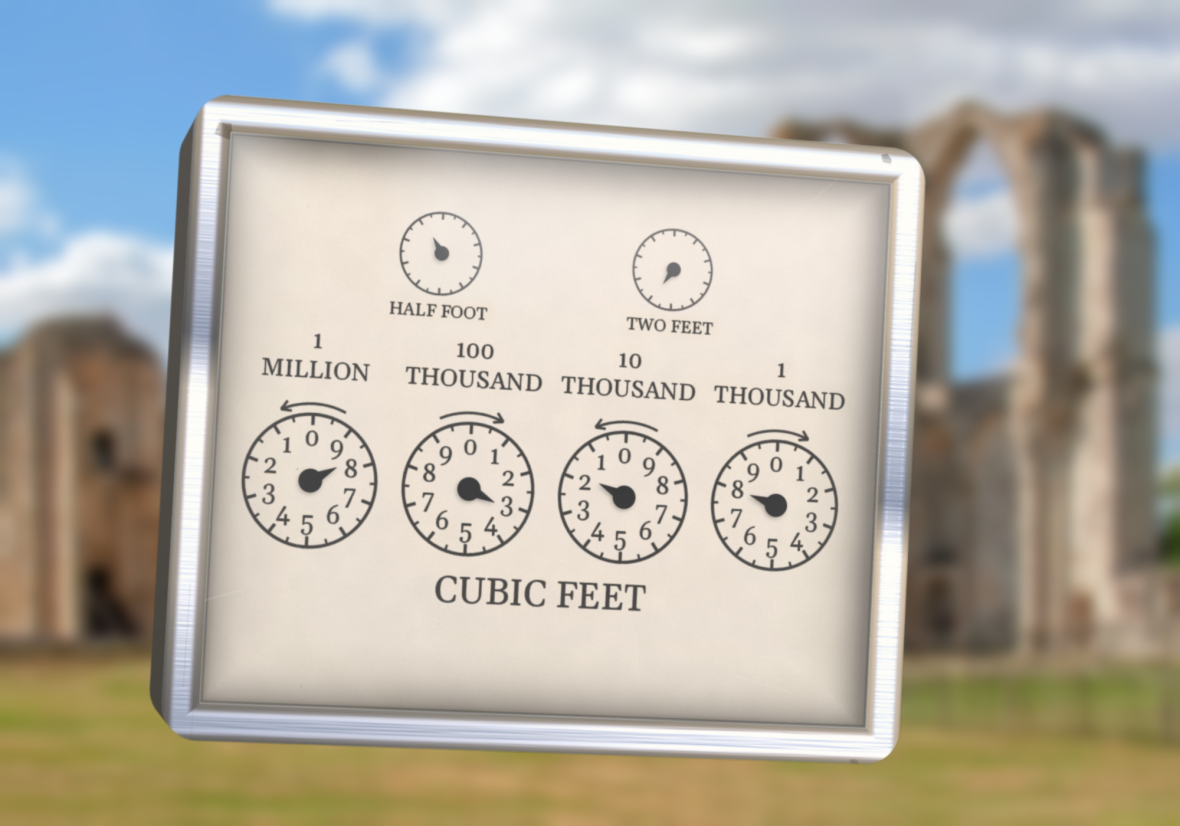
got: 831800 ft³
